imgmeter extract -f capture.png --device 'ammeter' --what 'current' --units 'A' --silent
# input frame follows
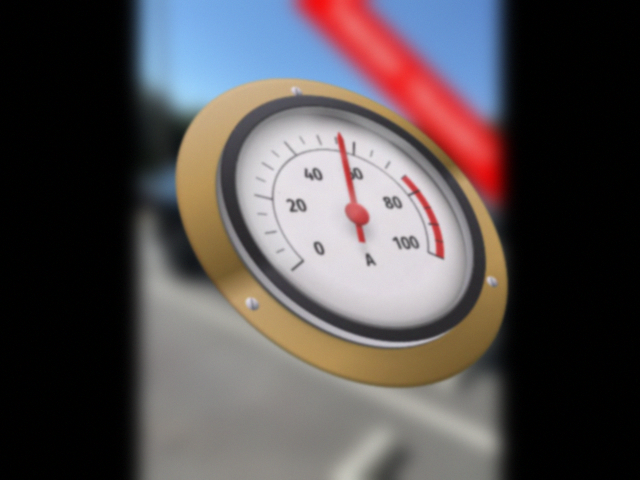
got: 55 A
